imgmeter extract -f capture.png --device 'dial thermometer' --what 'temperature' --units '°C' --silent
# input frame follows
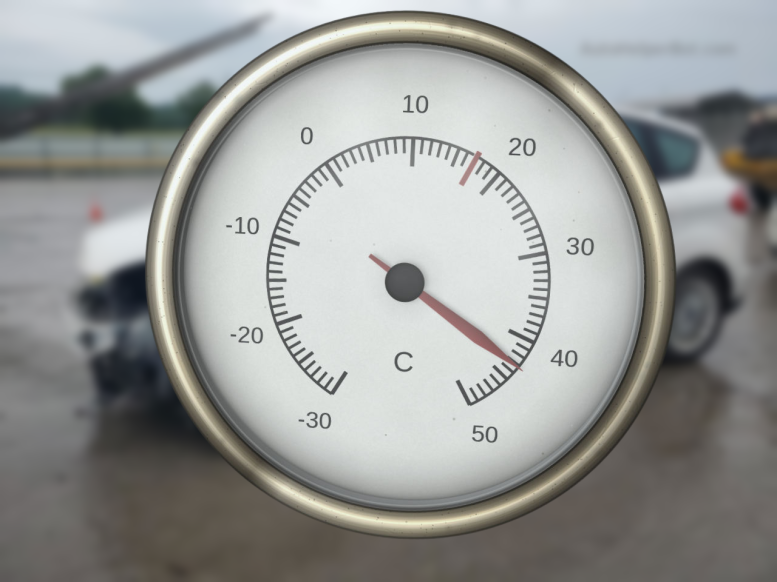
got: 43 °C
